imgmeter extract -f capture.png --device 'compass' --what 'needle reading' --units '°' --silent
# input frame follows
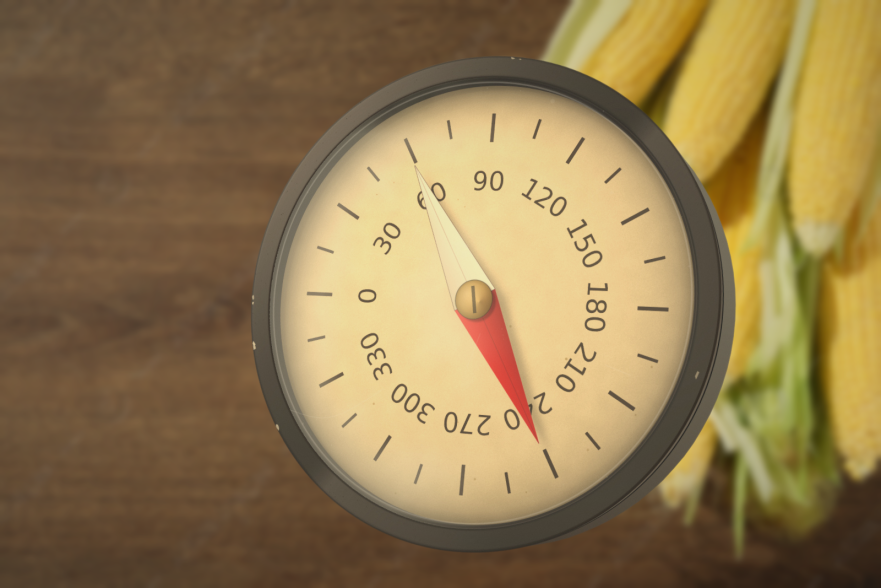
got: 240 °
